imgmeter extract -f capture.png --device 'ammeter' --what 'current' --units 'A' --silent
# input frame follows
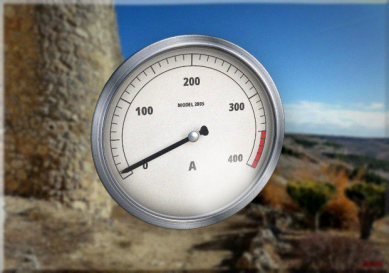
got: 10 A
